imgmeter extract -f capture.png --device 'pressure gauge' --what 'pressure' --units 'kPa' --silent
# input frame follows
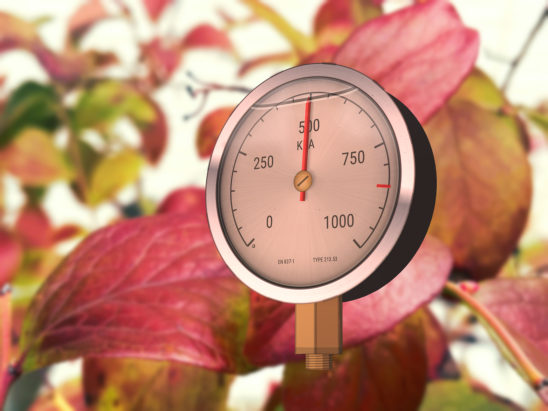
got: 500 kPa
